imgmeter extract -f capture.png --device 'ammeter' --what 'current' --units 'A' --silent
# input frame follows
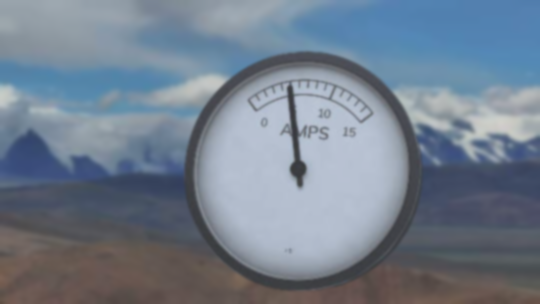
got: 5 A
